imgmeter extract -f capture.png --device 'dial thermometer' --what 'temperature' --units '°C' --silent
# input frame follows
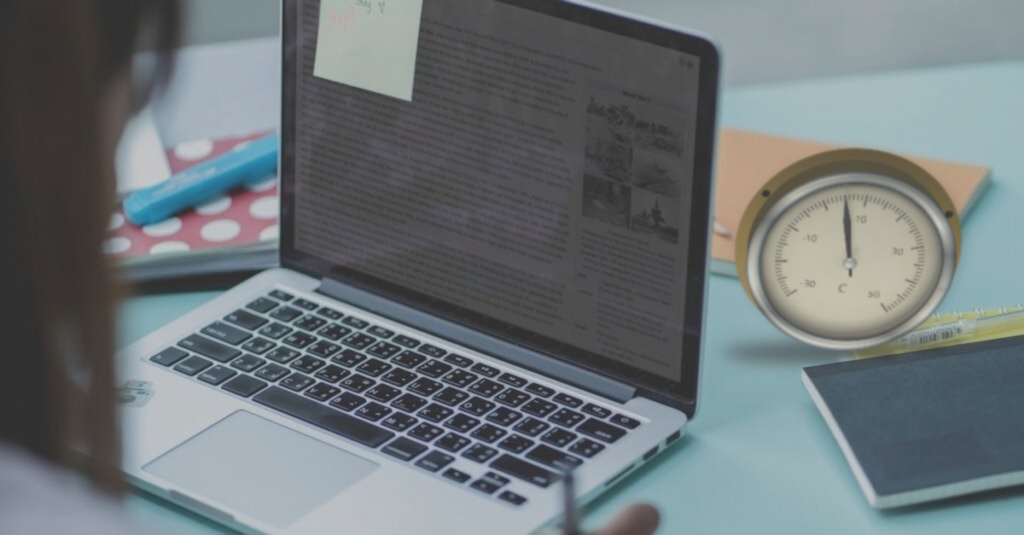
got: 5 °C
